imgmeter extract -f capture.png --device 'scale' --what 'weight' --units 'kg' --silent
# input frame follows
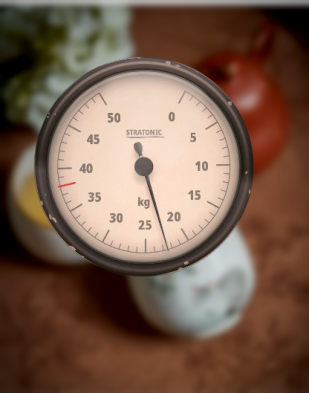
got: 22.5 kg
